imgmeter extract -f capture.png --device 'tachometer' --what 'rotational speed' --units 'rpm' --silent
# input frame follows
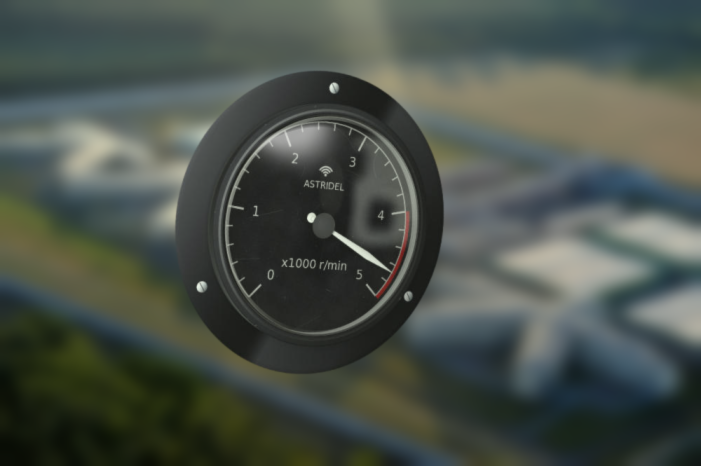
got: 4700 rpm
